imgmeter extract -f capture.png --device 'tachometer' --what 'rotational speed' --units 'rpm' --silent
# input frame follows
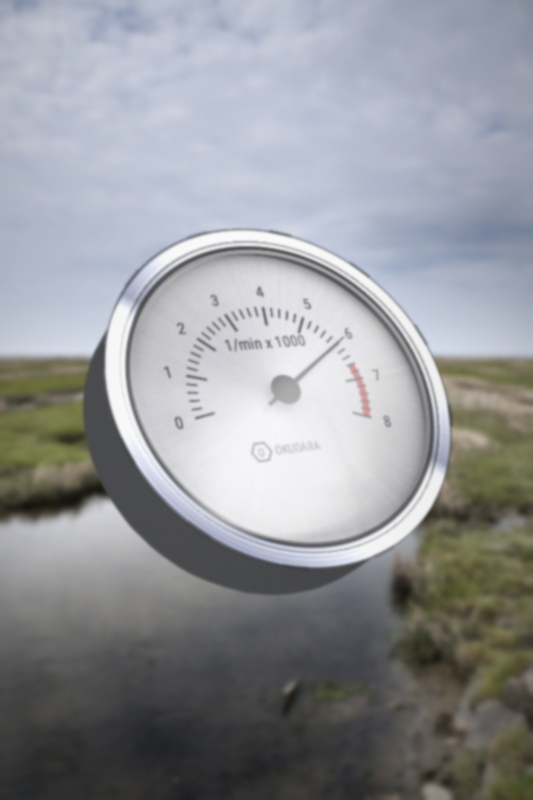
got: 6000 rpm
